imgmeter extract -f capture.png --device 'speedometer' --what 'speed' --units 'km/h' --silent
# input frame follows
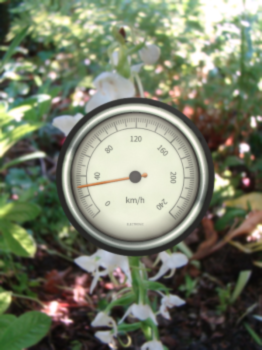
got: 30 km/h
